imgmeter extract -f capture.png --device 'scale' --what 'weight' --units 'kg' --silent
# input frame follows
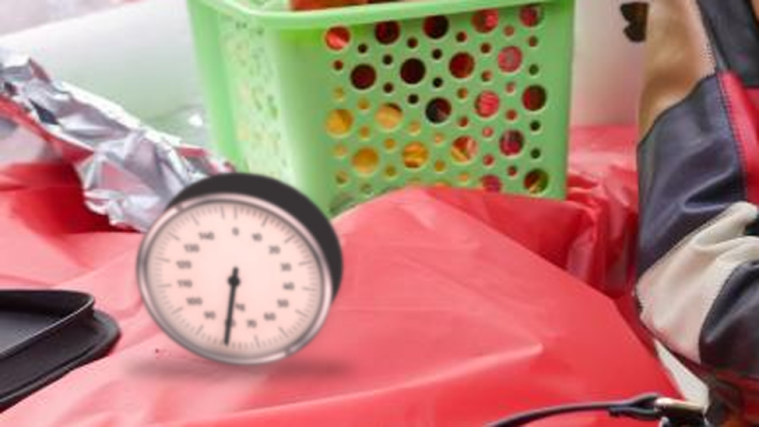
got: 80 kg
